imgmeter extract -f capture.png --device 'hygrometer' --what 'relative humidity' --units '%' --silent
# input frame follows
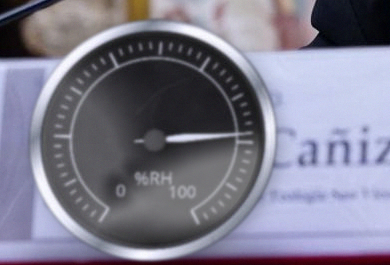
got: 78 %
